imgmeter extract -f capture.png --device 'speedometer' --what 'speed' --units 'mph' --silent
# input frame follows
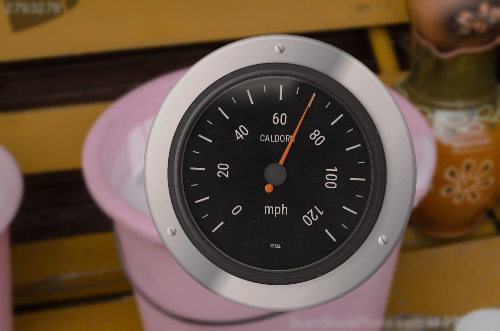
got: 70 mph
